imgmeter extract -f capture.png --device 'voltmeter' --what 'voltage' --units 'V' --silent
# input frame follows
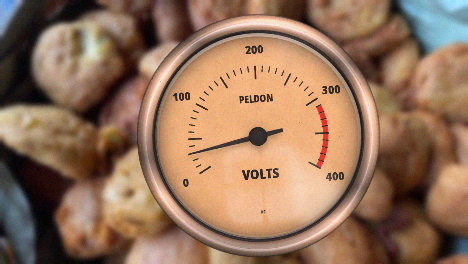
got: 30 V
